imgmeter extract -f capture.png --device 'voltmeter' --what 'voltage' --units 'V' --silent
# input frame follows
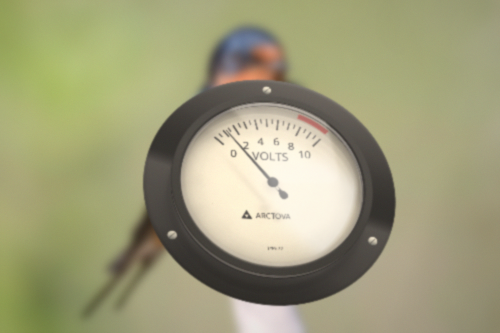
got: 1 V
